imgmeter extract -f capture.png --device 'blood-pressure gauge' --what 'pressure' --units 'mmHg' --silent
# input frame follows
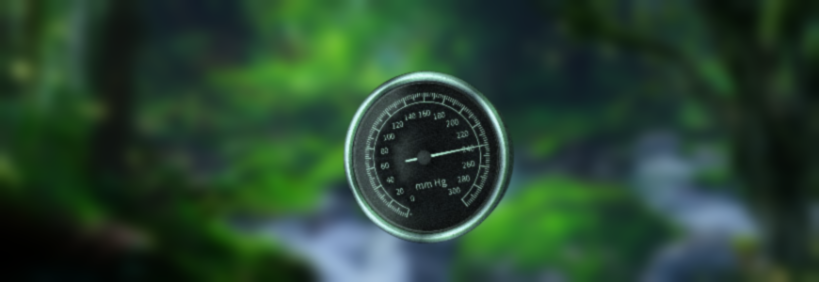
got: 240 mmHg
